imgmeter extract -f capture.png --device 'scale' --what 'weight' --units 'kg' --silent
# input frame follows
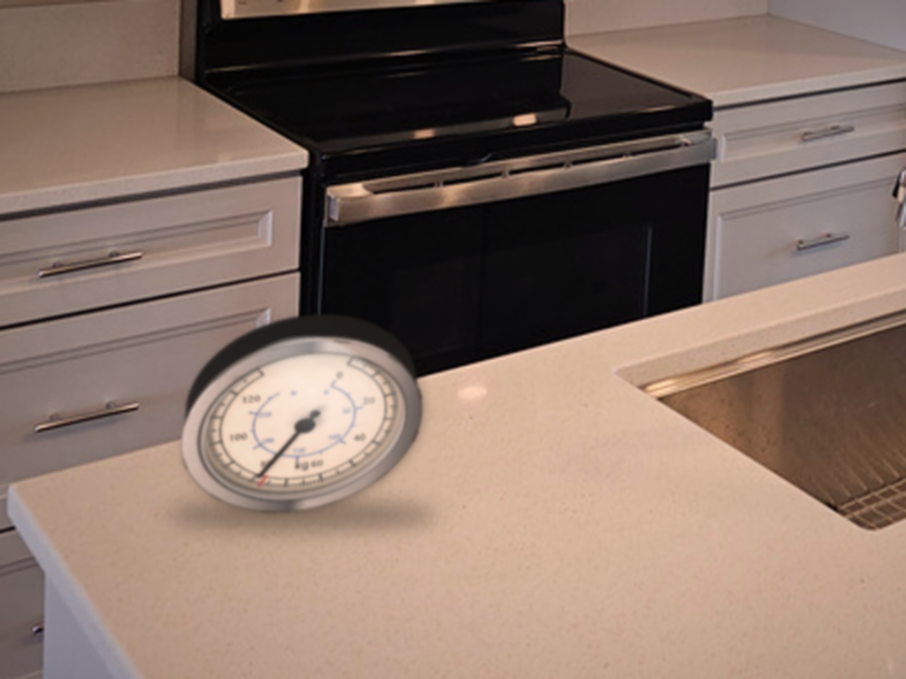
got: 80 kg
